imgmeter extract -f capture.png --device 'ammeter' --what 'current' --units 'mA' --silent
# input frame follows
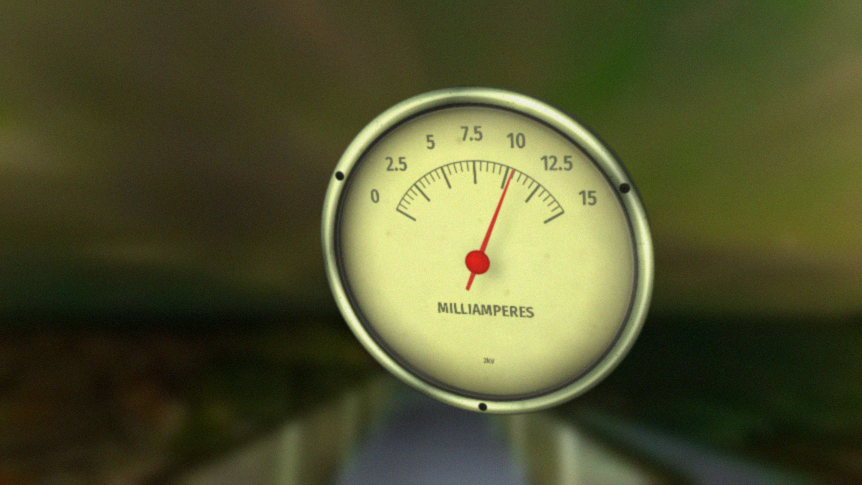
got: 10.5 mA
